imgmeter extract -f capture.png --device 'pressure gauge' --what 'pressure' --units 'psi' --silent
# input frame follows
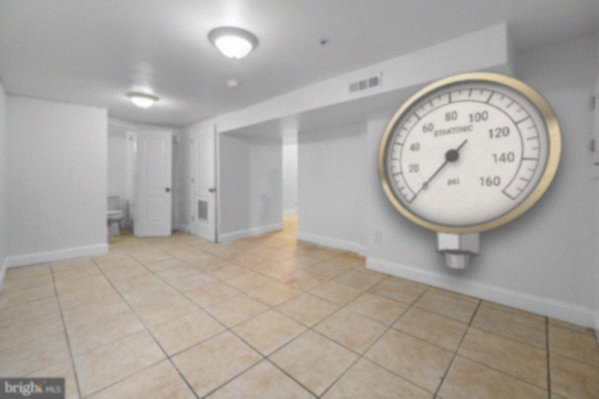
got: 0 psi
